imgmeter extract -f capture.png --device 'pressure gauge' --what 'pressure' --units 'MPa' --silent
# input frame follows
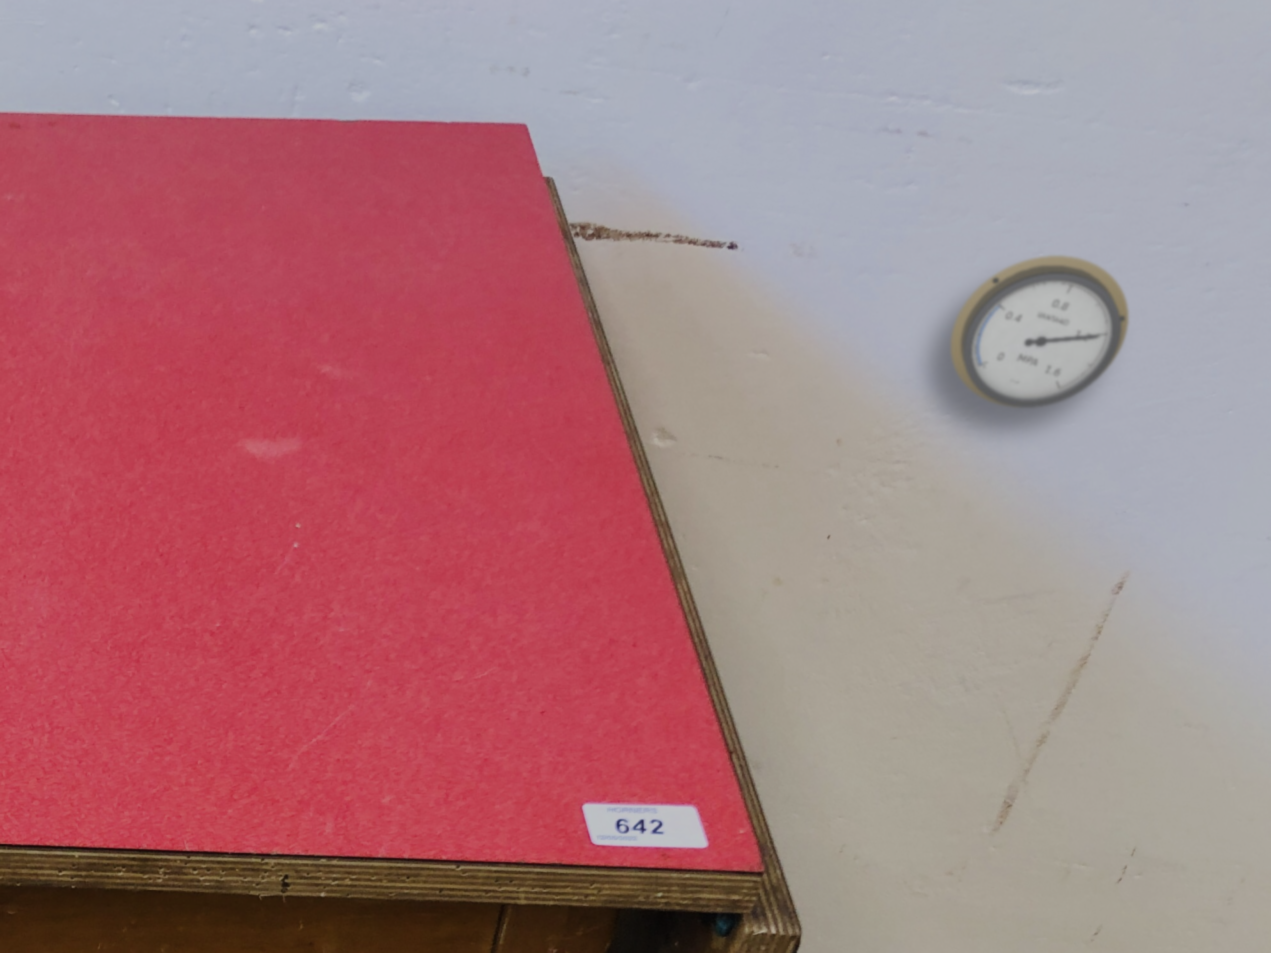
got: 1.2 MPa
